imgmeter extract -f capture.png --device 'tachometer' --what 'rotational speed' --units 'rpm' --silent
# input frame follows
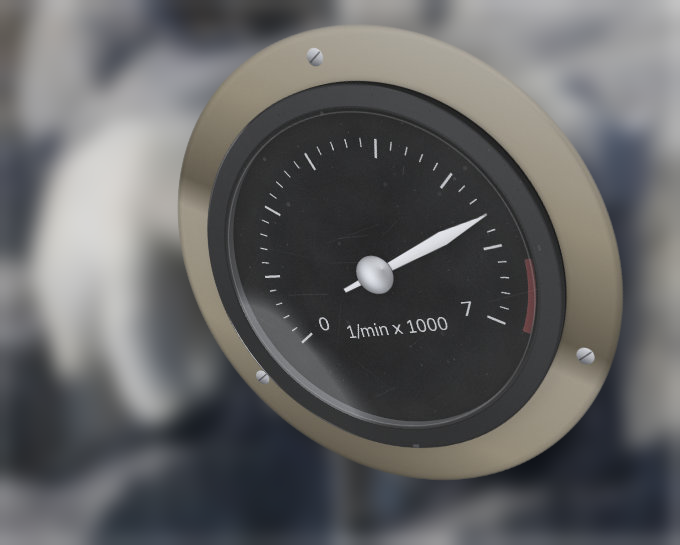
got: 5600 rpm
